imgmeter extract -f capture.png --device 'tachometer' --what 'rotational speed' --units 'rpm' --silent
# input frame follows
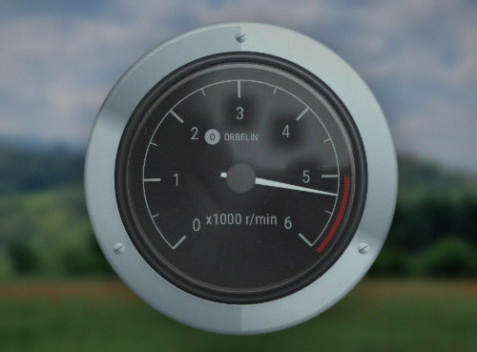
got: 5250 rpm
